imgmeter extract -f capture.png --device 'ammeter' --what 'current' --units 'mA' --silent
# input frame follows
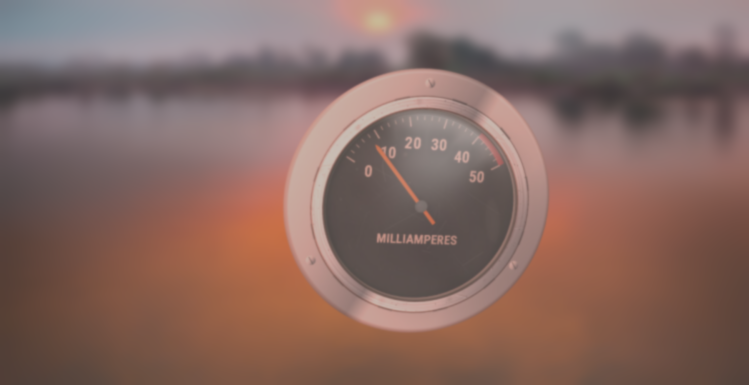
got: 8 mA
